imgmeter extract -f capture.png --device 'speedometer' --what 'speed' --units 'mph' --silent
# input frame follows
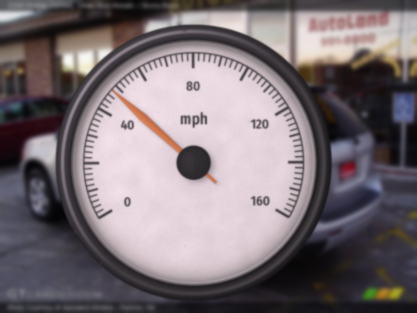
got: 48 mph
